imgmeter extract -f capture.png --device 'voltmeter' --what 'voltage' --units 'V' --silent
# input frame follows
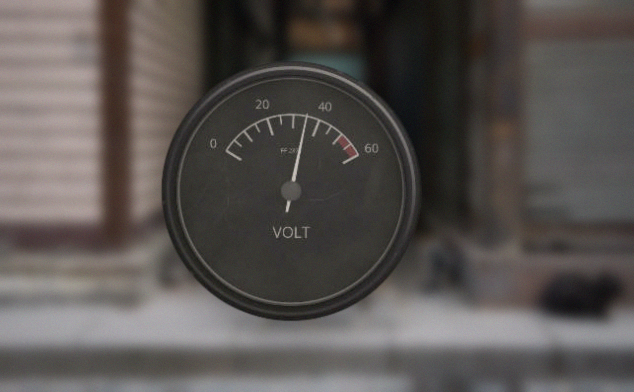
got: 35 V
